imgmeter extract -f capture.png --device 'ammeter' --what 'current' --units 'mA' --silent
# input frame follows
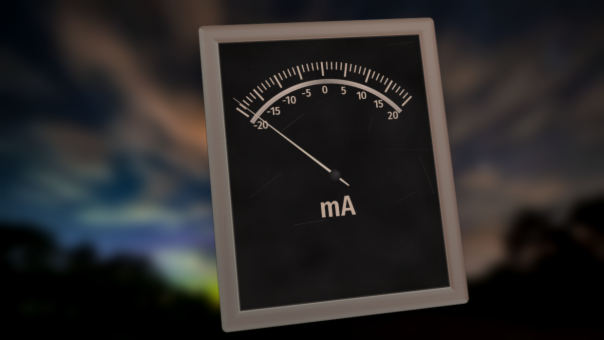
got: -19 mA
